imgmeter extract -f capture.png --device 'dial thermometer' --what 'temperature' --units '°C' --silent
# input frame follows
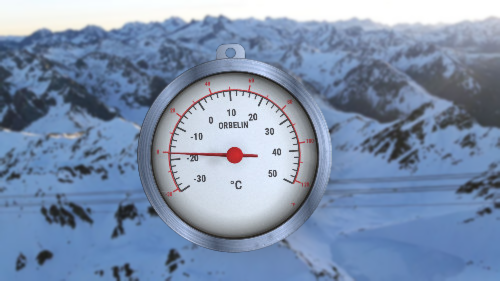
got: -18 °C
